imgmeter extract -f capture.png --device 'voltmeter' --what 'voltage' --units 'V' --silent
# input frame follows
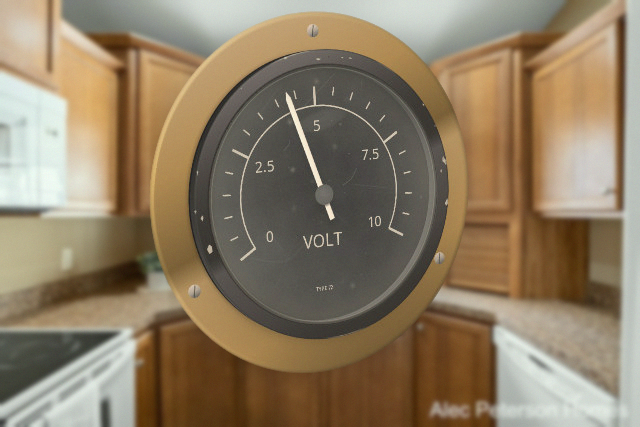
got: 4.25 V
